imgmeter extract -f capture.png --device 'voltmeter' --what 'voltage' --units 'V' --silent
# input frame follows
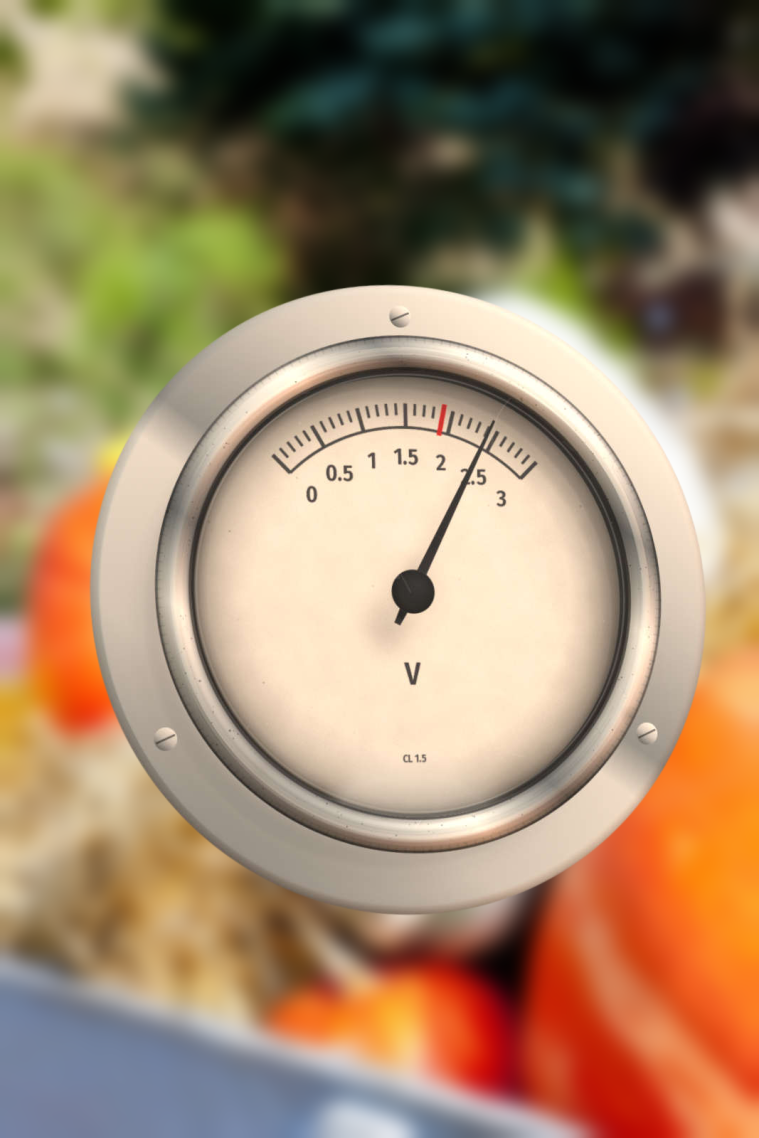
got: 2.4 V
